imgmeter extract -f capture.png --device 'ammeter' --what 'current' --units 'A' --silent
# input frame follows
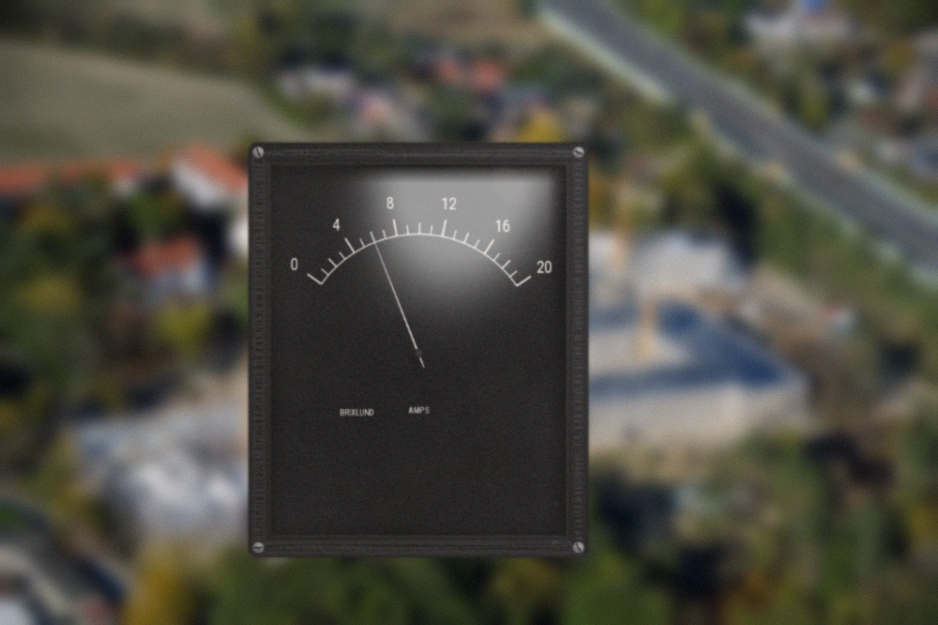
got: 6 A
